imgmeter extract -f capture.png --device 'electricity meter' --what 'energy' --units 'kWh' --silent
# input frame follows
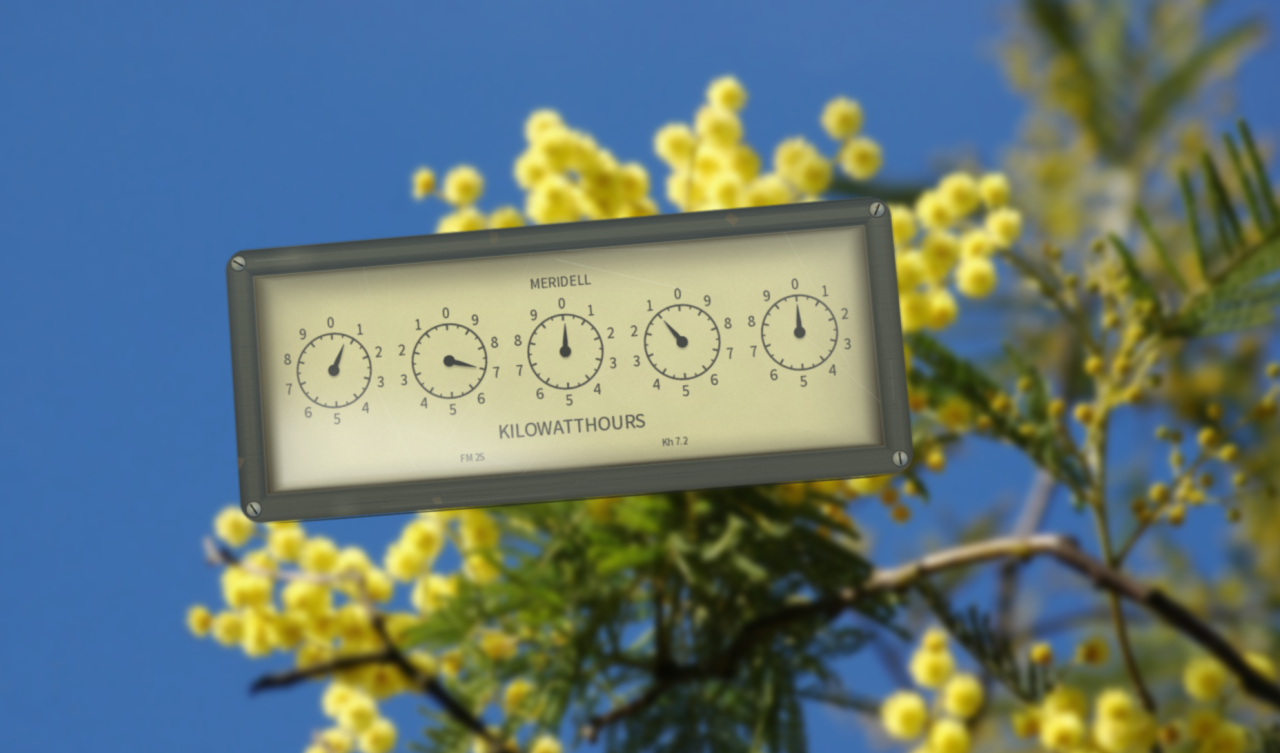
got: 7010 kWh
